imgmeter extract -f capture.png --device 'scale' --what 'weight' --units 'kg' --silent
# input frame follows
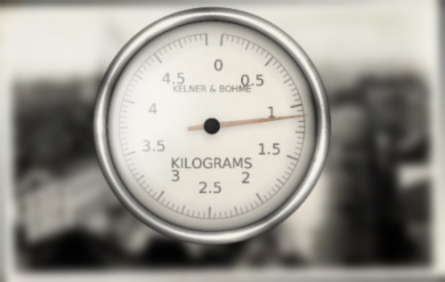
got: 1.1 kg
